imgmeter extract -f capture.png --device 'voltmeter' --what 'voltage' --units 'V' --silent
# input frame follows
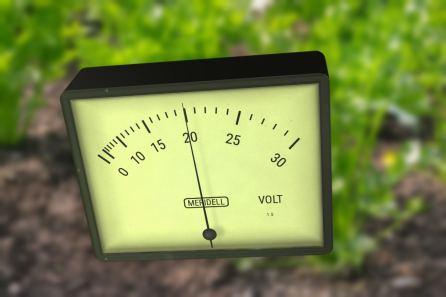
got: 20 V
